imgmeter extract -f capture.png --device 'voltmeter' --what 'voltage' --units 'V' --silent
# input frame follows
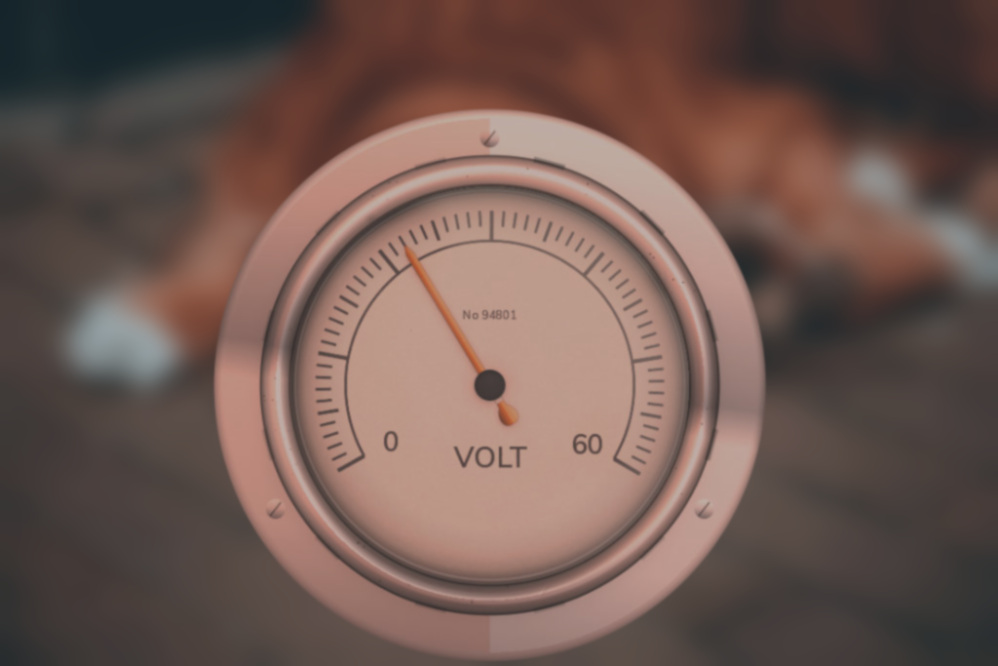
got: 22 V
